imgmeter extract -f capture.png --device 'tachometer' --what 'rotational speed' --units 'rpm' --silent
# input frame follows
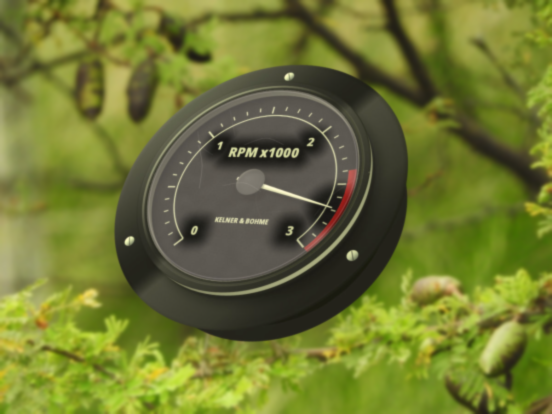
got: 2700 rpm
